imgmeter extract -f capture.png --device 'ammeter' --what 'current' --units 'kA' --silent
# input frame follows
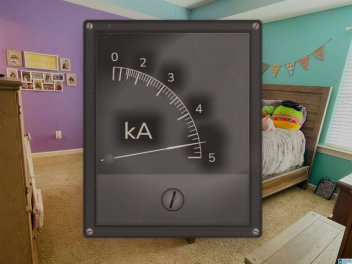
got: 4.7 kA
